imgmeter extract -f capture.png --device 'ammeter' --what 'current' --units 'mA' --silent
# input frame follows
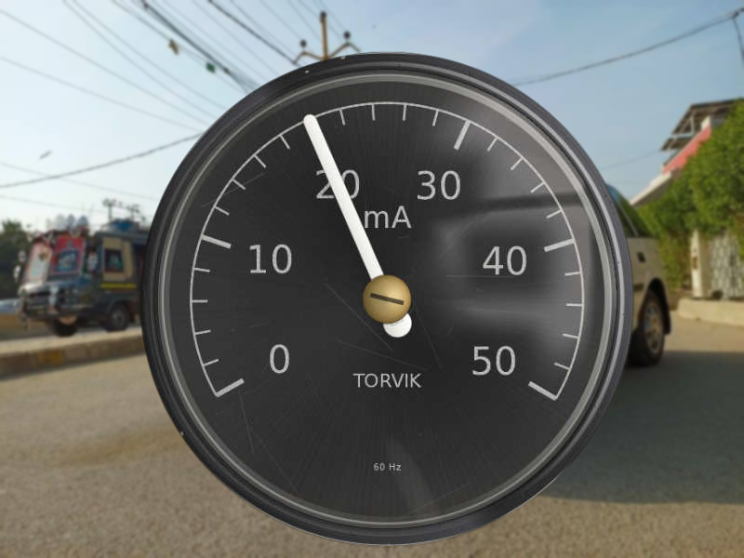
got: 20 mA
